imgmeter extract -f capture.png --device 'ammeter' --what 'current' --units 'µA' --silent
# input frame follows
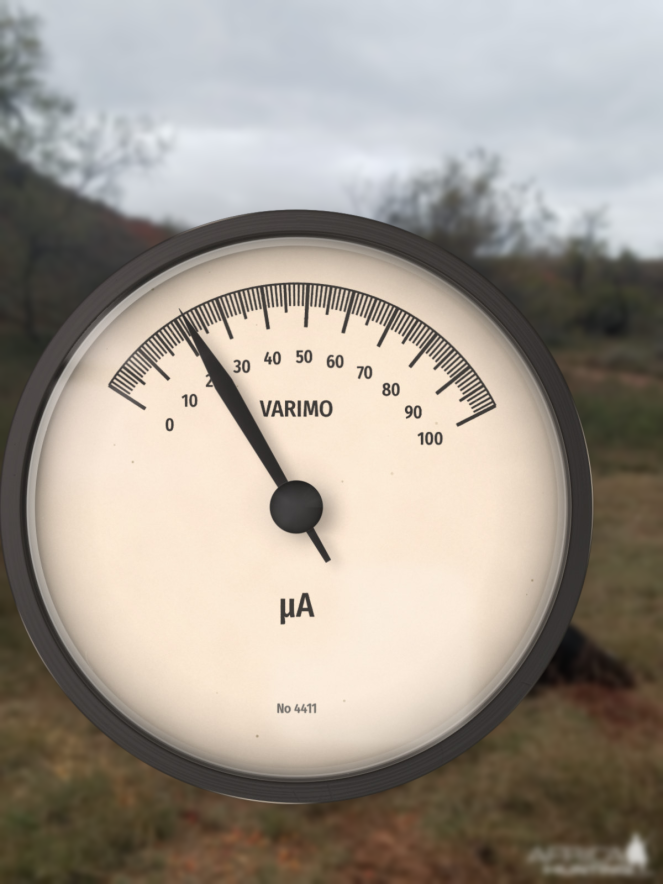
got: 22 µA
